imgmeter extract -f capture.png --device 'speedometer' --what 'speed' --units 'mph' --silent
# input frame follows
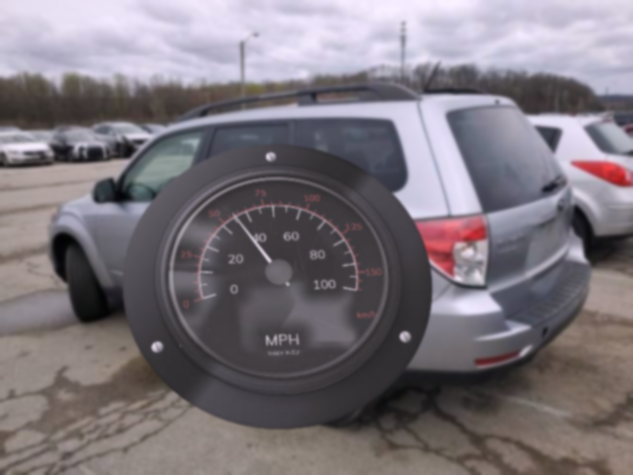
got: 35 mph
